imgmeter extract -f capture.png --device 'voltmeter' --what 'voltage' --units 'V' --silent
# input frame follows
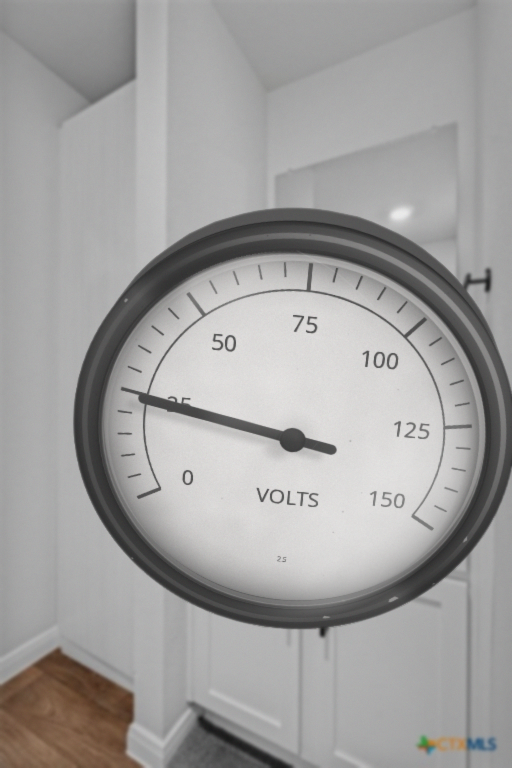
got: 25 V
